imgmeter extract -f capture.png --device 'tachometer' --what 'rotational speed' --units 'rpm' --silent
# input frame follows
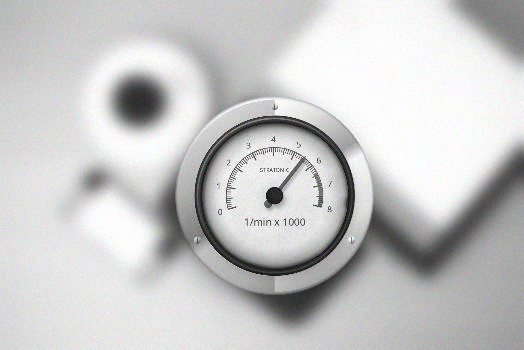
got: 5500 rpm
